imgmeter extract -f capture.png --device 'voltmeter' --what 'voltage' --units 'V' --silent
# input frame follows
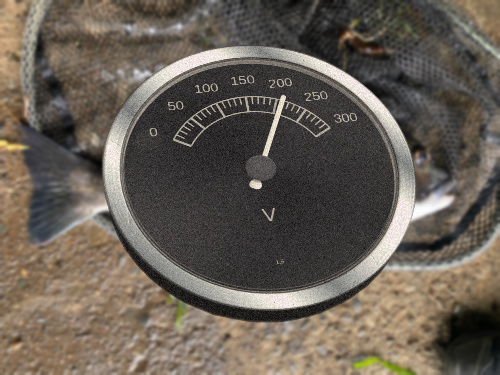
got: 210 V
